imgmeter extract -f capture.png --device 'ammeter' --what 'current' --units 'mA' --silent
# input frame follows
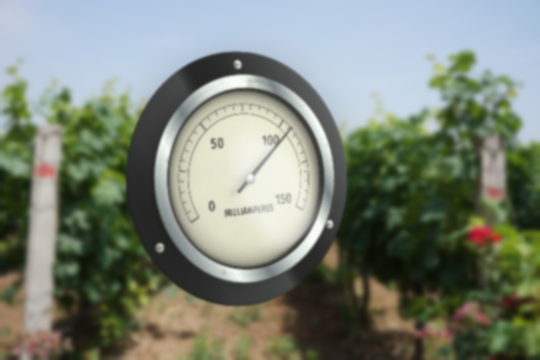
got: 105 mA
